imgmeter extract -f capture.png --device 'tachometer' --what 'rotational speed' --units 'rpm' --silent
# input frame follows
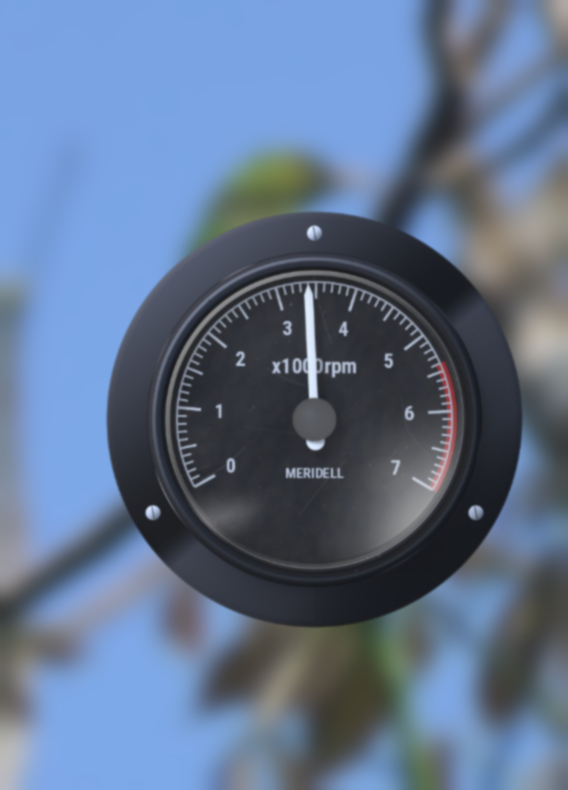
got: 3400 rpm
